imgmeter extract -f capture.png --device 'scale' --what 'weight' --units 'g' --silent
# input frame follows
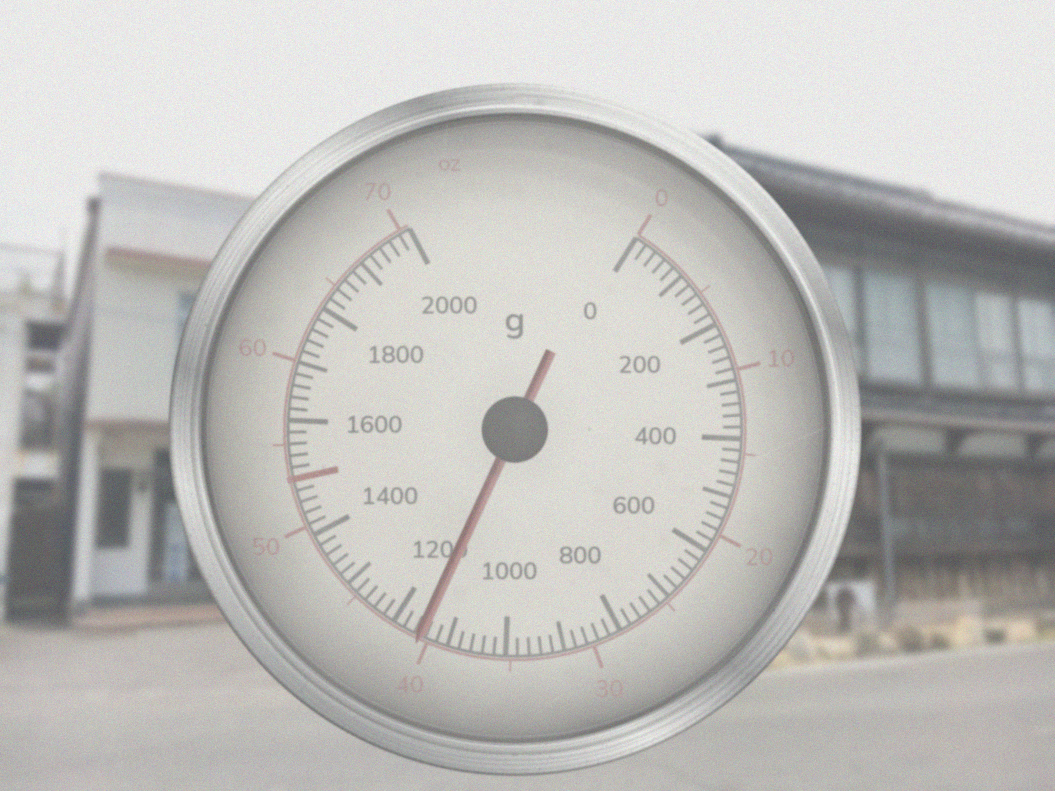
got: 1150 g
